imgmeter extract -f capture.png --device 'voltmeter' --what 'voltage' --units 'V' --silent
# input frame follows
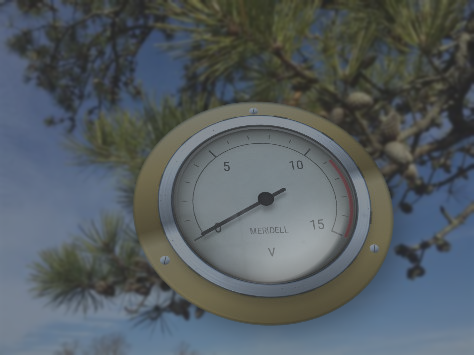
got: 0 V
